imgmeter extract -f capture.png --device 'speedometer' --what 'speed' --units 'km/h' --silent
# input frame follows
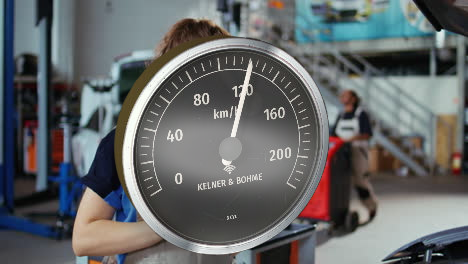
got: 120 km/h
